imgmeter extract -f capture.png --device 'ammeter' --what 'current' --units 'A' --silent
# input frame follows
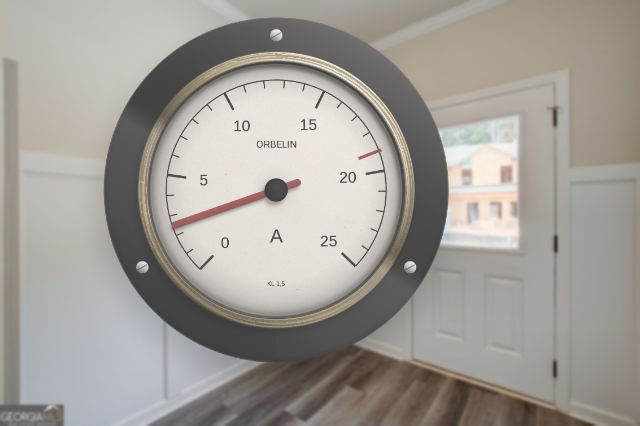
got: 2.5 A
